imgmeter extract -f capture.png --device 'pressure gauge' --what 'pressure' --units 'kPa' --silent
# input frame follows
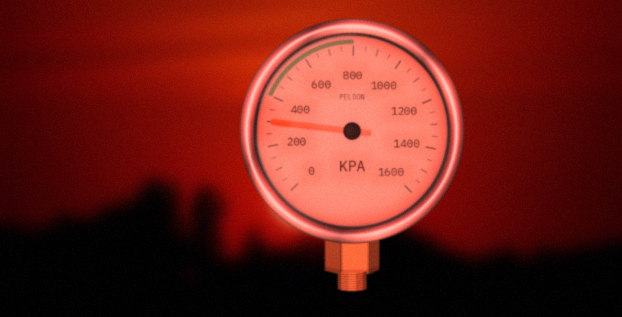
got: 300 kPa
